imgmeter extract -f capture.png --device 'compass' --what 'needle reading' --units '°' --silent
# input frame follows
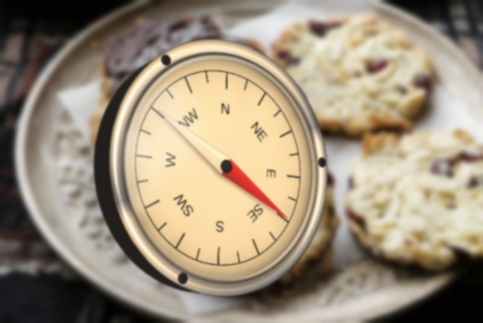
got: 120 °
